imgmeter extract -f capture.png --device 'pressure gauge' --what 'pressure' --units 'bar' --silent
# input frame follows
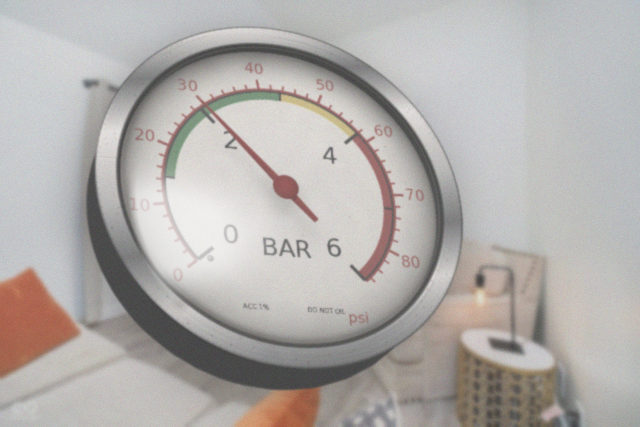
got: 2 bar
